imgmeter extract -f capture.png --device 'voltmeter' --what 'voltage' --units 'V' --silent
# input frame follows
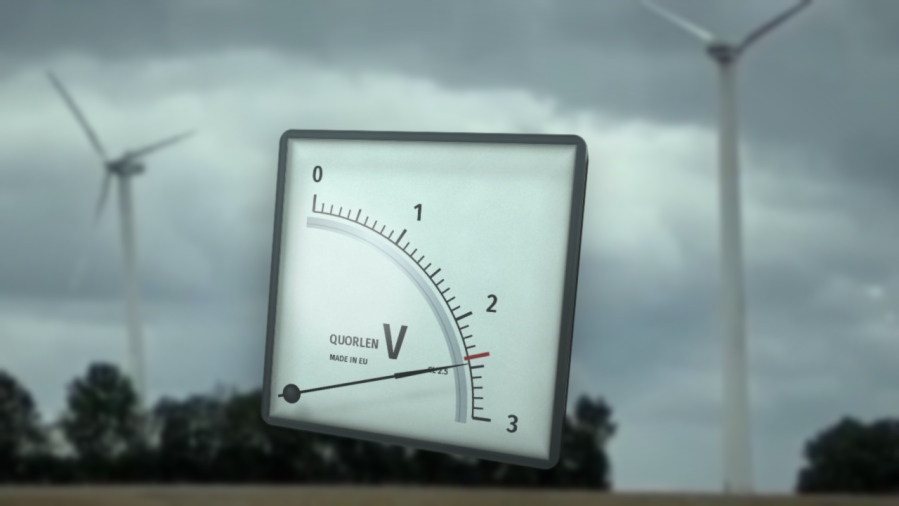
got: 2.45 V
